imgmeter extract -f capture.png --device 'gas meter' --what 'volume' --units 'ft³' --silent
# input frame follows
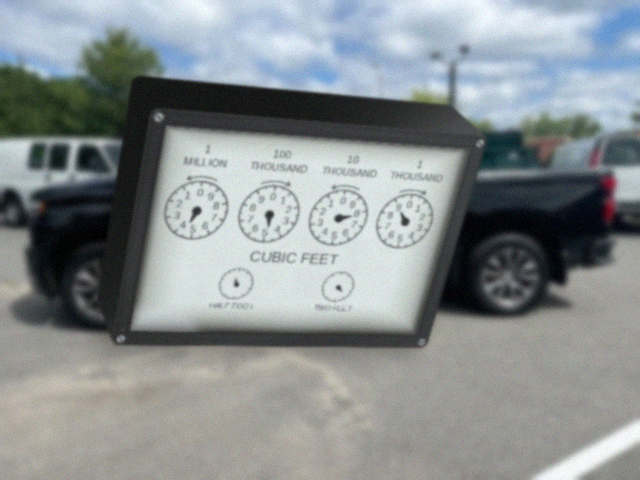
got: 447900 ft³
